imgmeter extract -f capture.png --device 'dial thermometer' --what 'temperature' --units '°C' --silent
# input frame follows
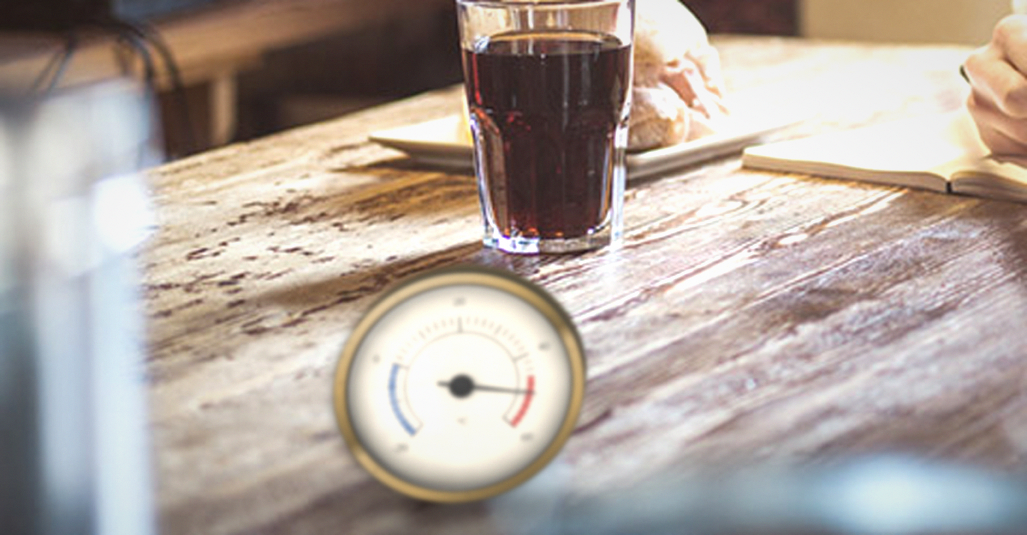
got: 50 °C
